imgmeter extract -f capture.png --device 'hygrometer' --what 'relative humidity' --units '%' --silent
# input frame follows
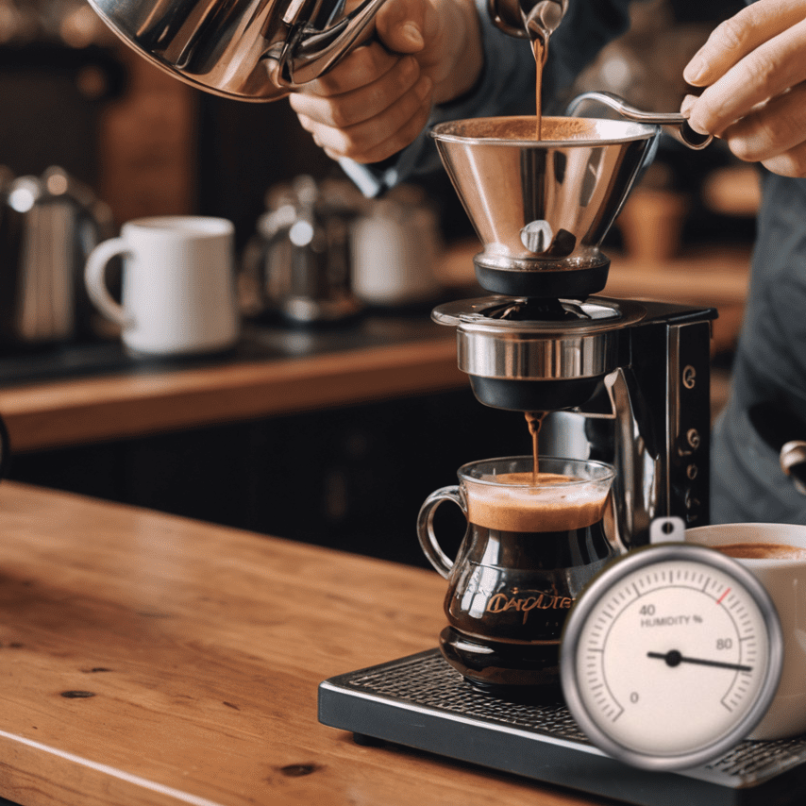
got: 88 %
